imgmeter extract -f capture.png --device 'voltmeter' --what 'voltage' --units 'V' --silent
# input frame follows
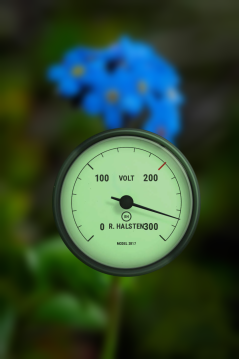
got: 270 V
